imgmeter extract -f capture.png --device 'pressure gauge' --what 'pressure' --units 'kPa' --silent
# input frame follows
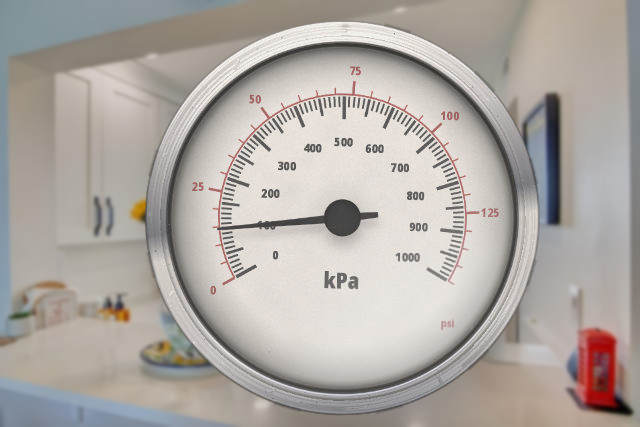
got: 100 kPa
